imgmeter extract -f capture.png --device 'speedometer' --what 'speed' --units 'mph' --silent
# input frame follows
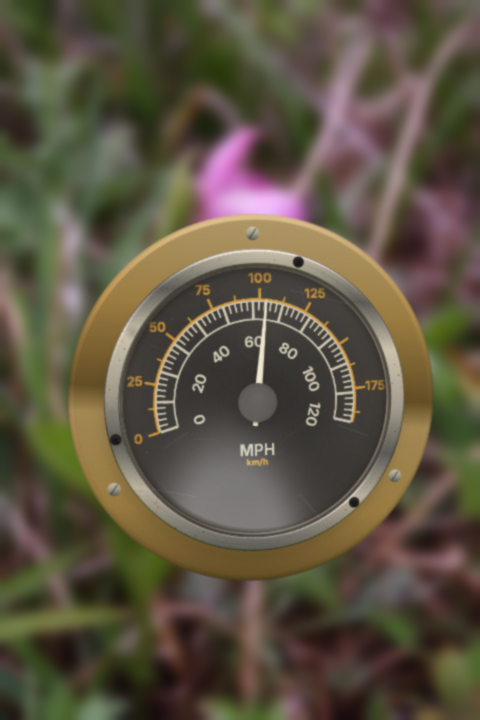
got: 64 mph
